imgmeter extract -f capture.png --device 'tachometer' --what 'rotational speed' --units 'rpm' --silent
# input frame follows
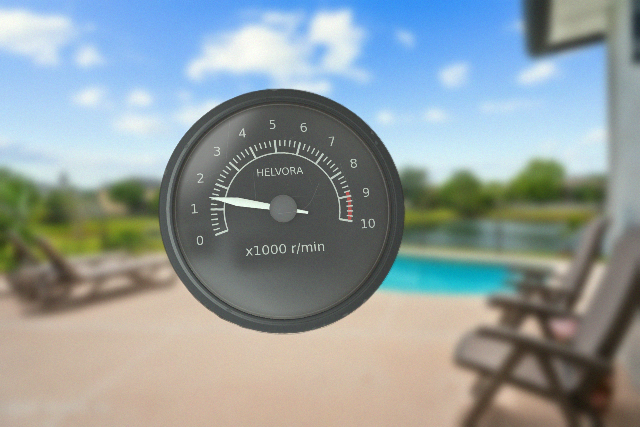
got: 1400 rpm
